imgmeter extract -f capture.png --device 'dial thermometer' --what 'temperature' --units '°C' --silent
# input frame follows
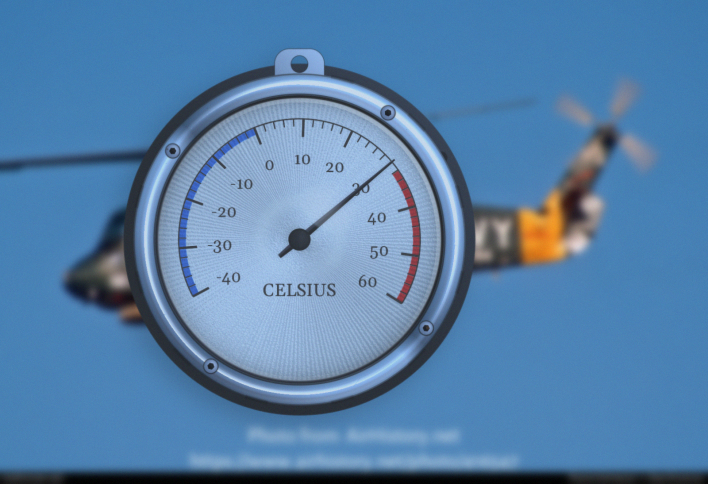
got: 30 °C
